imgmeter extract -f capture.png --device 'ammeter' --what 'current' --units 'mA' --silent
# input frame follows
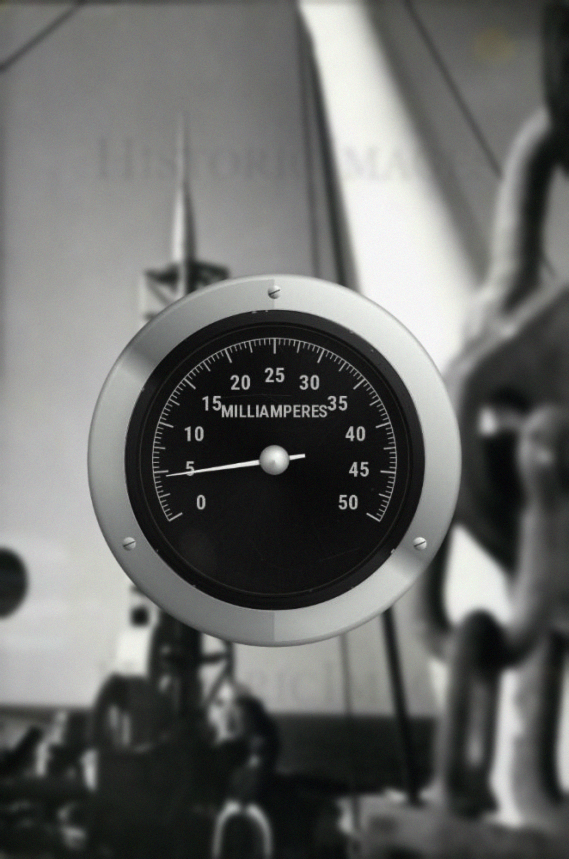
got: 4.5 mA
